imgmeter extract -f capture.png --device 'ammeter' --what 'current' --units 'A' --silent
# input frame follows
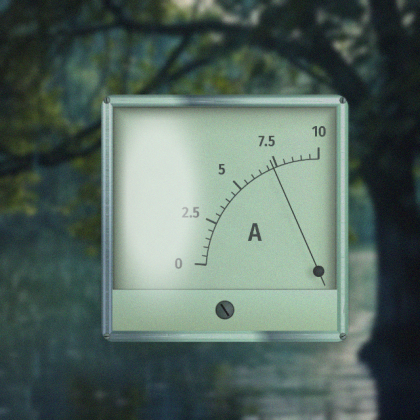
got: 7.25 A
